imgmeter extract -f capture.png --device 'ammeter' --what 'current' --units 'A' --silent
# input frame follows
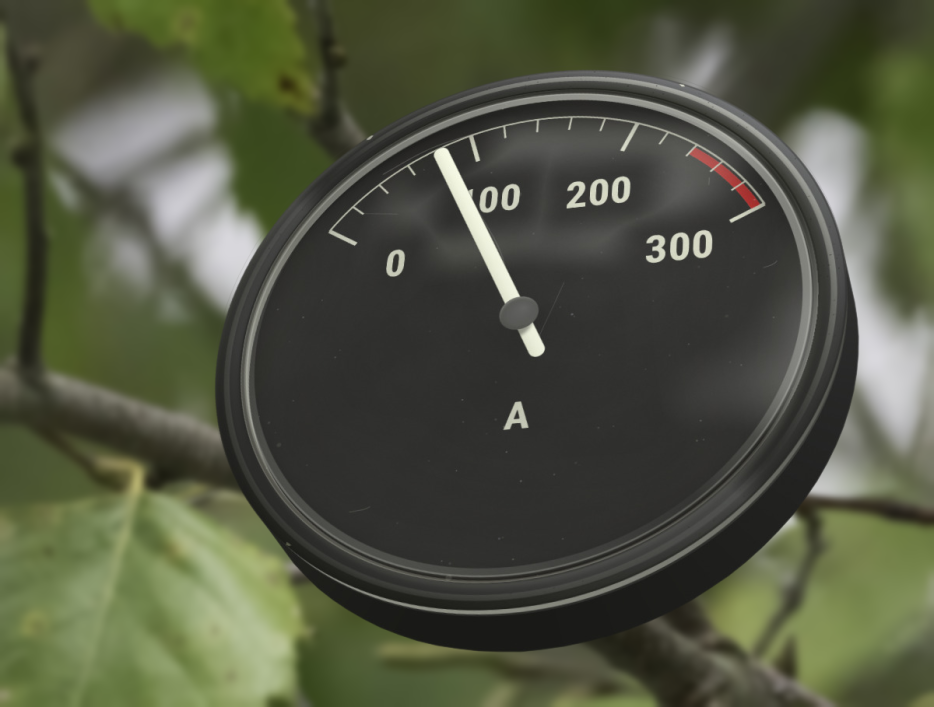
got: 80 A
